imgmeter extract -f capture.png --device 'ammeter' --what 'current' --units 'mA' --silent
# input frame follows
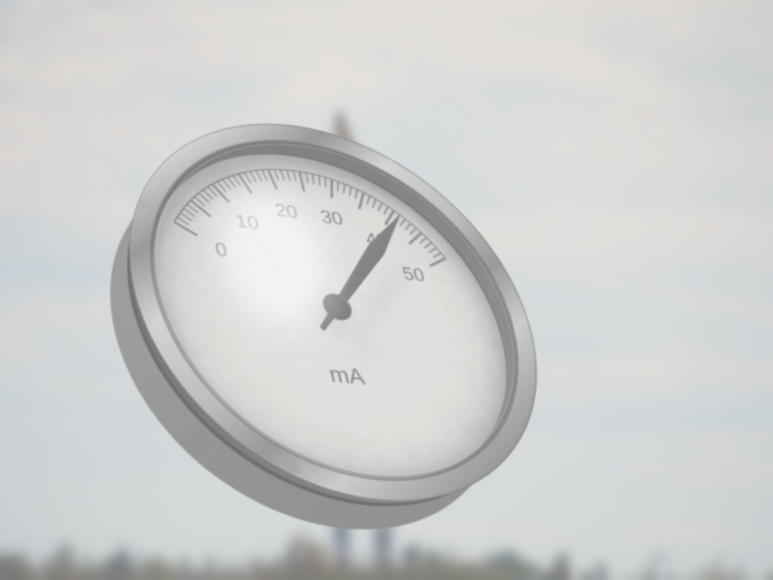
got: 41 mA
